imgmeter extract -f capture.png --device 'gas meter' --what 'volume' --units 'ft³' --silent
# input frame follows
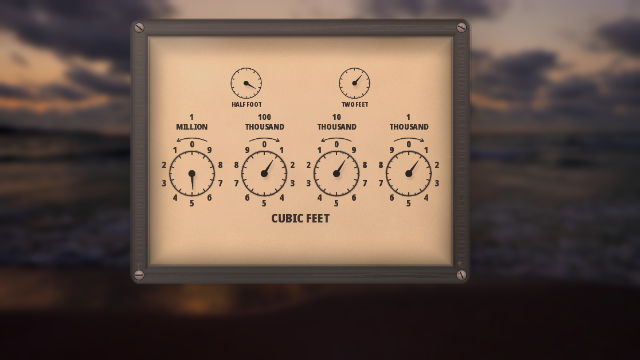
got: 509100 ft³
